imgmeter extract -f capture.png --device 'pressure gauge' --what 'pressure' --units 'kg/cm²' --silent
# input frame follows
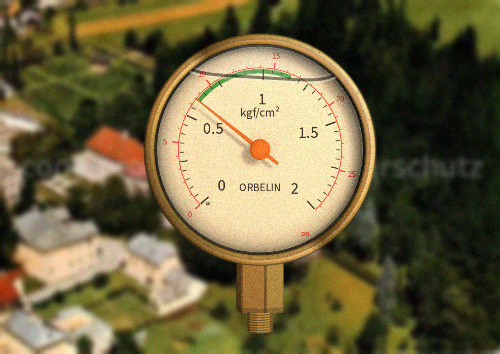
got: 0.6 kg/cm²
